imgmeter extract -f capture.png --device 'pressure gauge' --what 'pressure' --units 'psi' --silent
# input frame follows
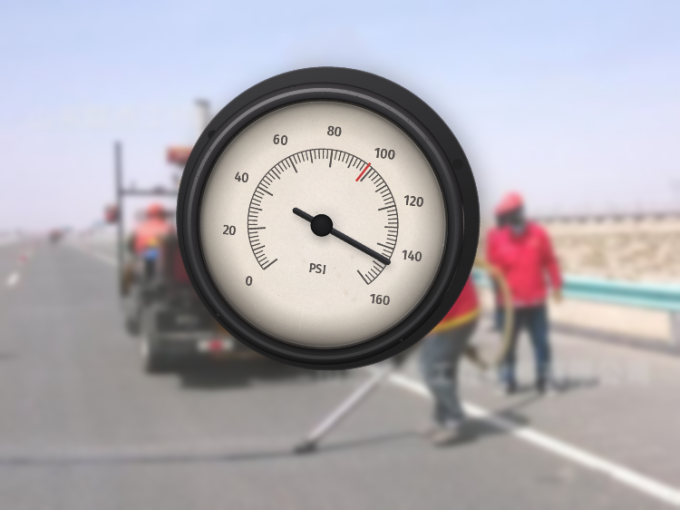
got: 146 psi
